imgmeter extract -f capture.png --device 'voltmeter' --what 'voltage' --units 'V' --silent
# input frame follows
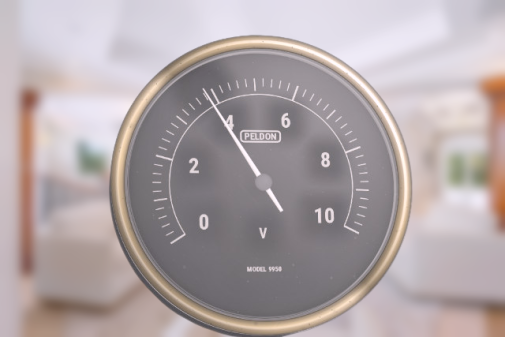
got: 3.8 V
